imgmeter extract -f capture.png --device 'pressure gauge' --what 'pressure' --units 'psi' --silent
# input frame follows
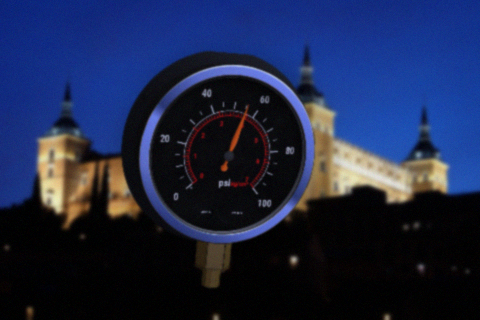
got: 55 psi
